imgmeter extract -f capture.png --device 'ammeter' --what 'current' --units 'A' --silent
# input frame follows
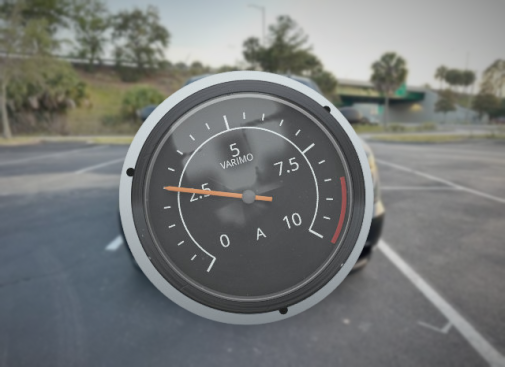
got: 2.5 A
